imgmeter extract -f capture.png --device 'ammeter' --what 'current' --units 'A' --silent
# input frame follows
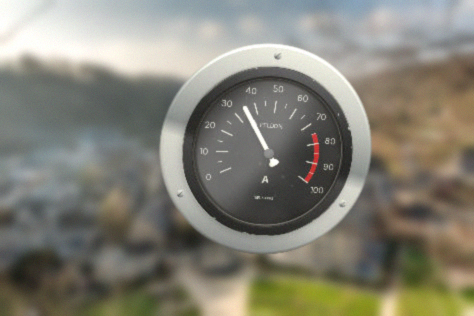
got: 35 A
